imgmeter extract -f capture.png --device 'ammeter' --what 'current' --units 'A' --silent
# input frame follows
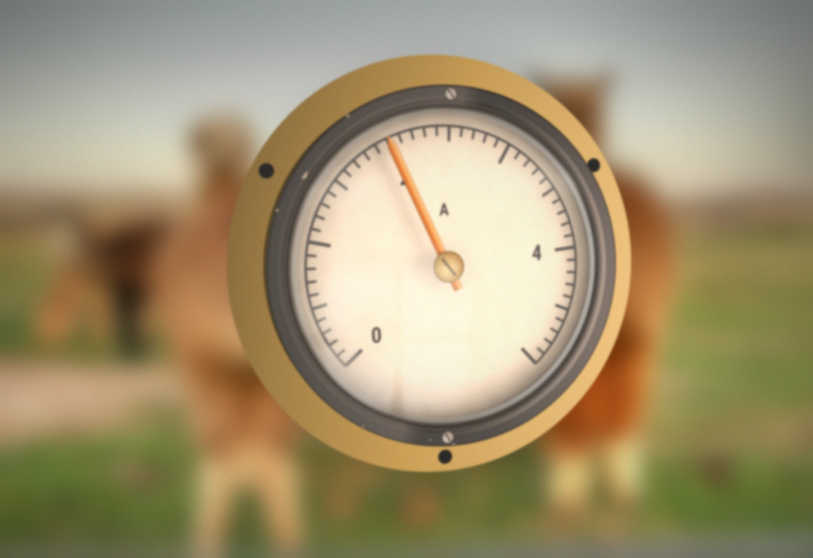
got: 2 A
